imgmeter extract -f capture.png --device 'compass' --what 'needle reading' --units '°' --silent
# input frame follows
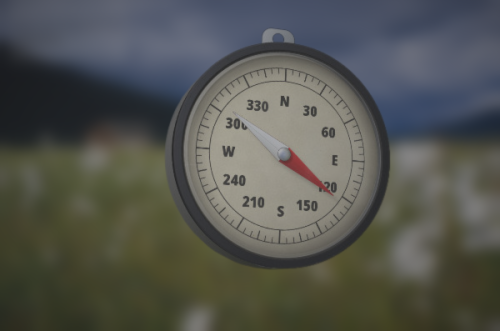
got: 125 °
